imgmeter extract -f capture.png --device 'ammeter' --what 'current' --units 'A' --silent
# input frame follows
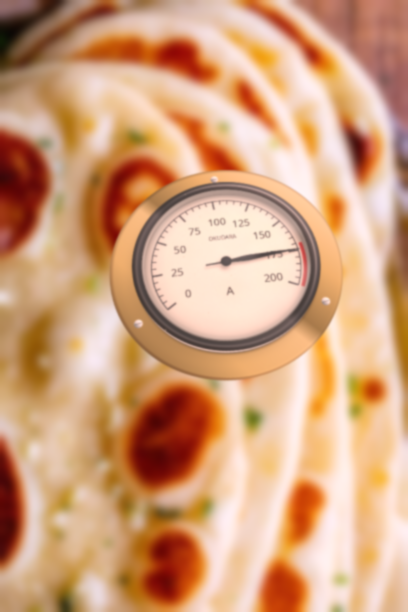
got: 175 A
